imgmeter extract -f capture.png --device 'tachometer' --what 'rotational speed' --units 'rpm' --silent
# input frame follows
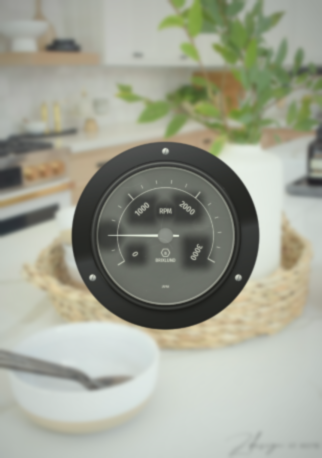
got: 400 rpm
